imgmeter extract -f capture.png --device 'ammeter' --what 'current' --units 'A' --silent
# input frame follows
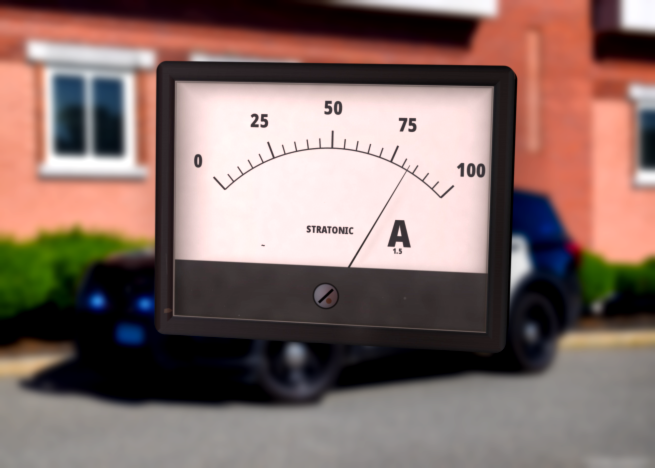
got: 82.5 A
